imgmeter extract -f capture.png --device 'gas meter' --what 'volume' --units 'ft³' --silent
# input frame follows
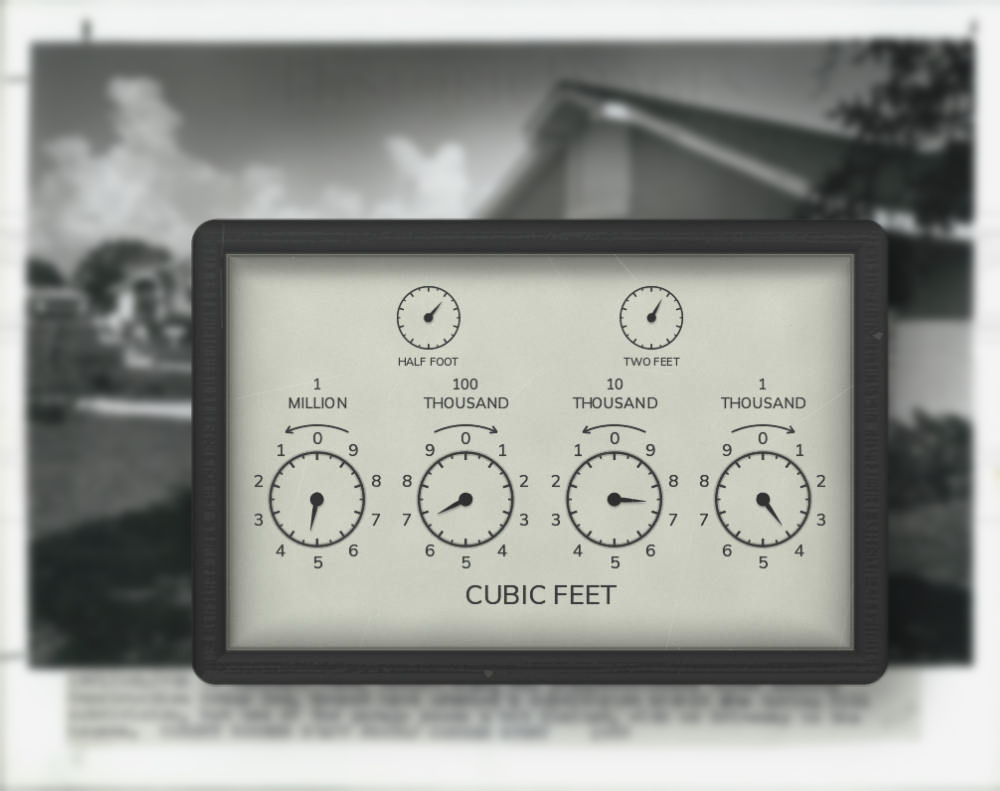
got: 467400 ft³
